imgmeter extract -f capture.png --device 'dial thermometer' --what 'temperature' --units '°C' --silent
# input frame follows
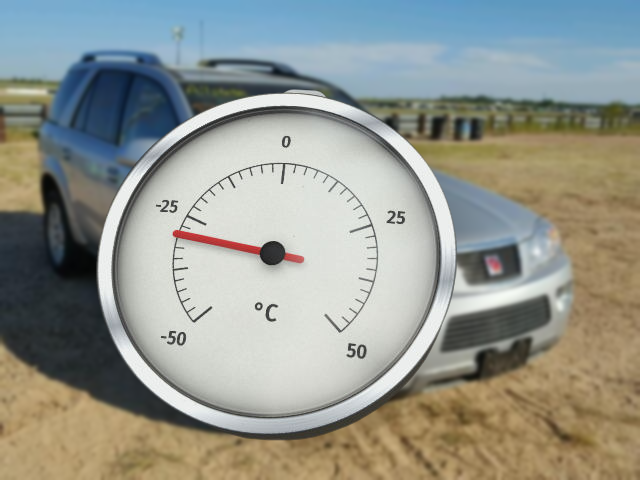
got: -30 °C
